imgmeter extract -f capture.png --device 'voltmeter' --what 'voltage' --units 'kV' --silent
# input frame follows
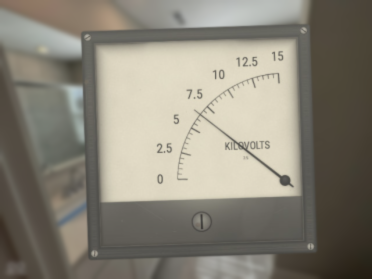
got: 6.5 kV
